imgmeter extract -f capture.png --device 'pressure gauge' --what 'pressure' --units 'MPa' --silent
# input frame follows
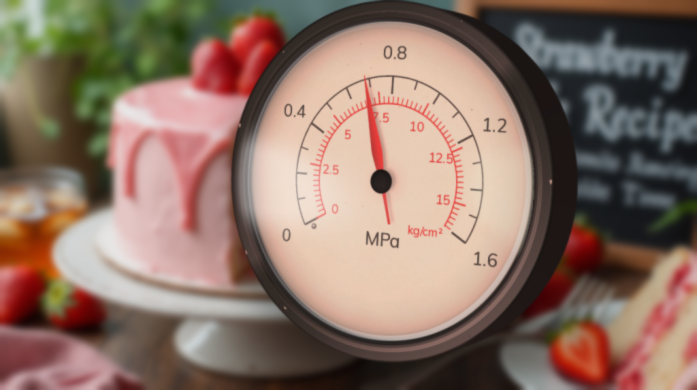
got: 0.7 MPa
